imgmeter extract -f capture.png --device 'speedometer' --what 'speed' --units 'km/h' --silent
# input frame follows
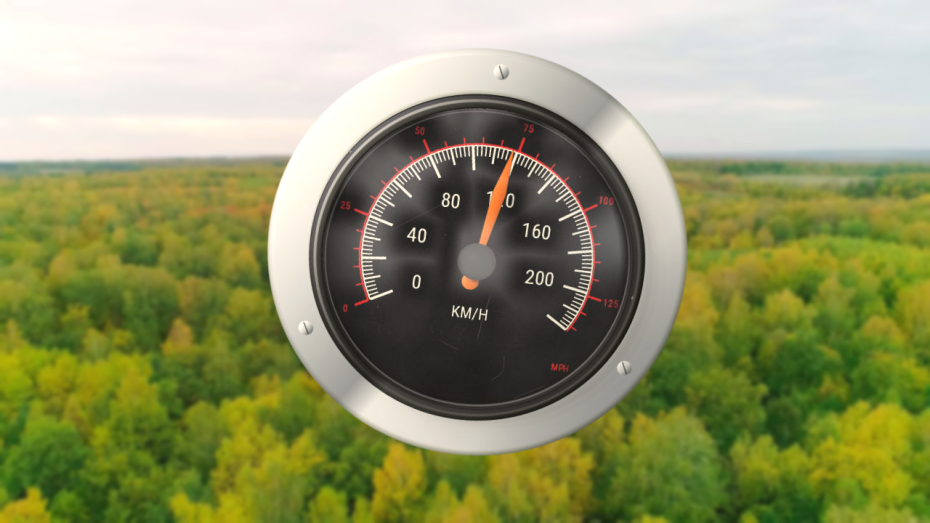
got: 118 km/h
